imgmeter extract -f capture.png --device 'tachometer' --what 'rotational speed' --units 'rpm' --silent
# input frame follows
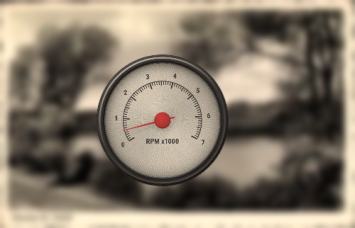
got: 500 rpm
